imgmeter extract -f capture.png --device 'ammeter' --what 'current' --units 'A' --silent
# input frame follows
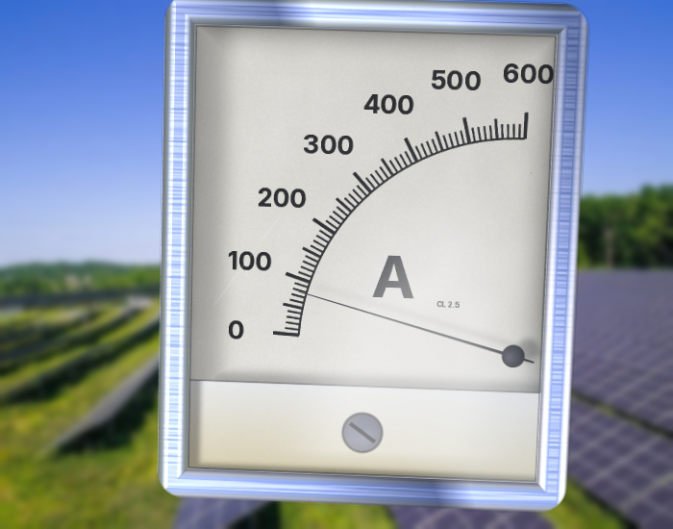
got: 80 A
